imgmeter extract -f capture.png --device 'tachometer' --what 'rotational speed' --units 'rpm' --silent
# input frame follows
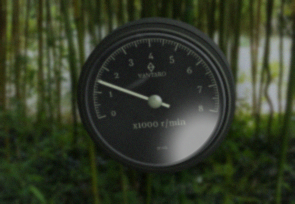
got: 1500 rpm
